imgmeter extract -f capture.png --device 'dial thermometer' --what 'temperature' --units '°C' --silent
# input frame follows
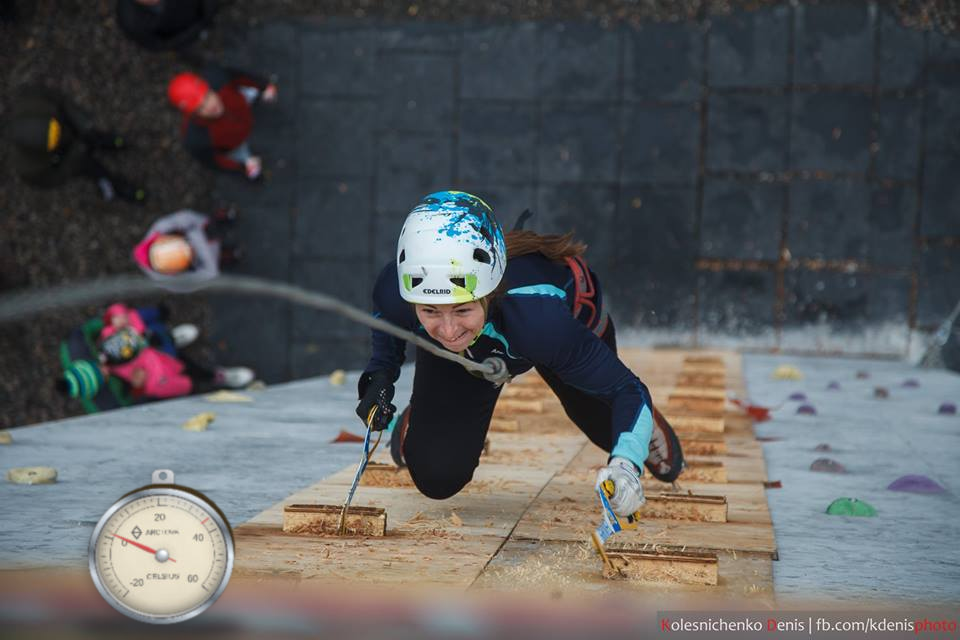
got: 2 °C
